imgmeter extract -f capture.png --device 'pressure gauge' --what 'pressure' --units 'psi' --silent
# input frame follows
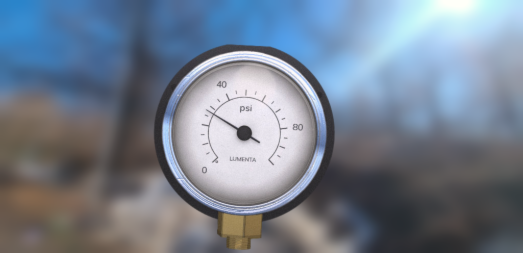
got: 27.5 psi
